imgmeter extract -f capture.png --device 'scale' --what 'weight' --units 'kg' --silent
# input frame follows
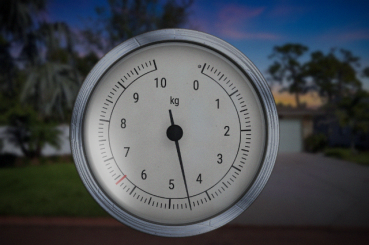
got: 4.5 kg
